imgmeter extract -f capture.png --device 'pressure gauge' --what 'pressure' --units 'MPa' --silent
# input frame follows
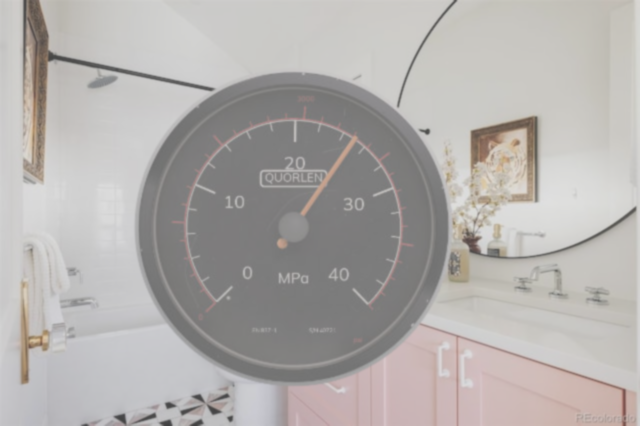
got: 25 MPa
